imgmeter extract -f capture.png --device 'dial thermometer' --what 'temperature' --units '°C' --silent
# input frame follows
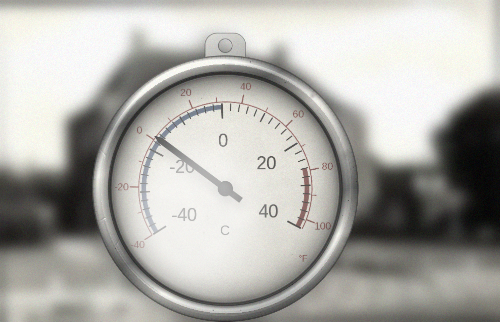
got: -17 °C
